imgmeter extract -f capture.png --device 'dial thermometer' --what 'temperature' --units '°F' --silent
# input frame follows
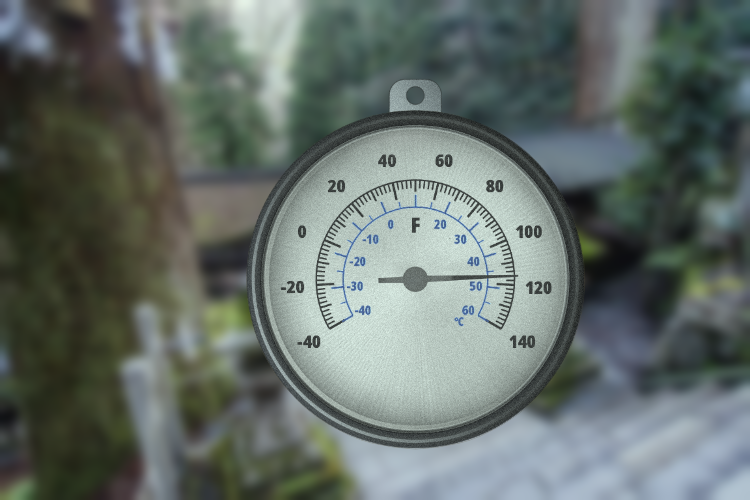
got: 116 °F
